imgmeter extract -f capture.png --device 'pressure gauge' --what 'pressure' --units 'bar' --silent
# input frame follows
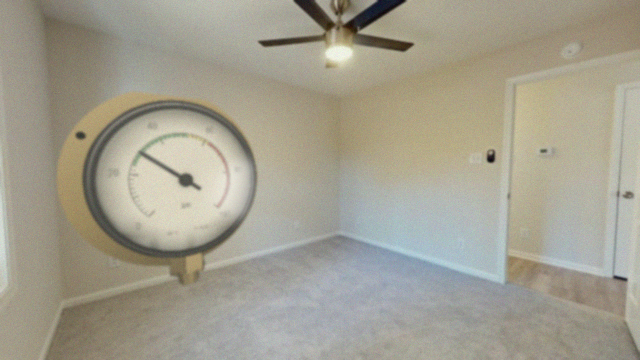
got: 30 bar
